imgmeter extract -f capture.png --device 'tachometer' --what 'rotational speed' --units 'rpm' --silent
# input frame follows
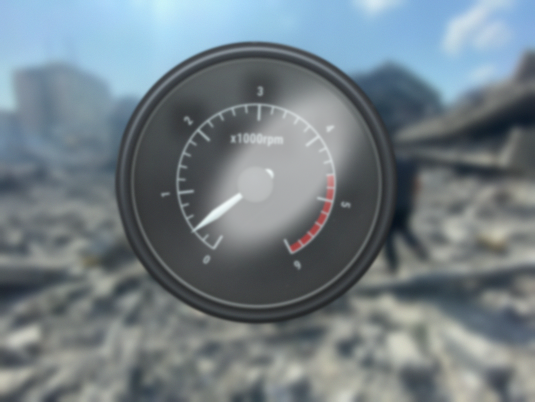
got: 400 rpm
